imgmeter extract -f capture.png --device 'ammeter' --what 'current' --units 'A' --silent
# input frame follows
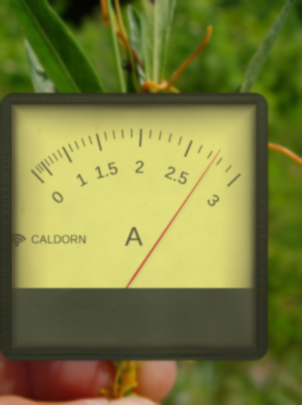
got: 2.75 A
